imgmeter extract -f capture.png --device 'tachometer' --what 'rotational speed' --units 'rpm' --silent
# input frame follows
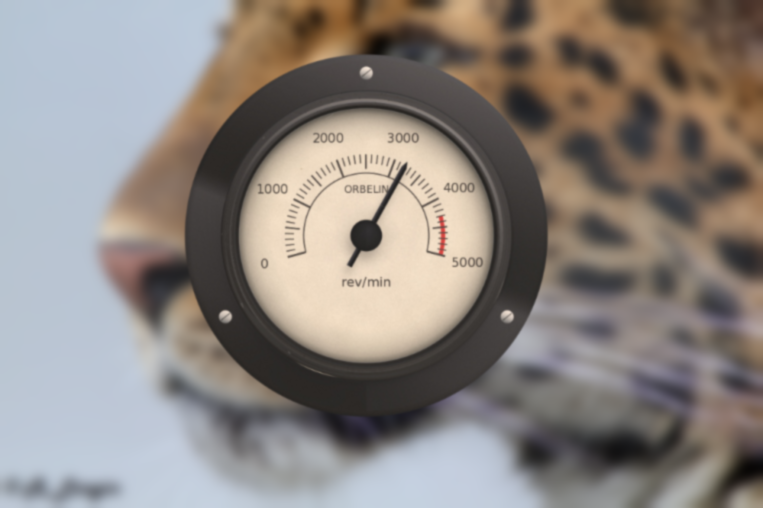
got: 3200 rpm
